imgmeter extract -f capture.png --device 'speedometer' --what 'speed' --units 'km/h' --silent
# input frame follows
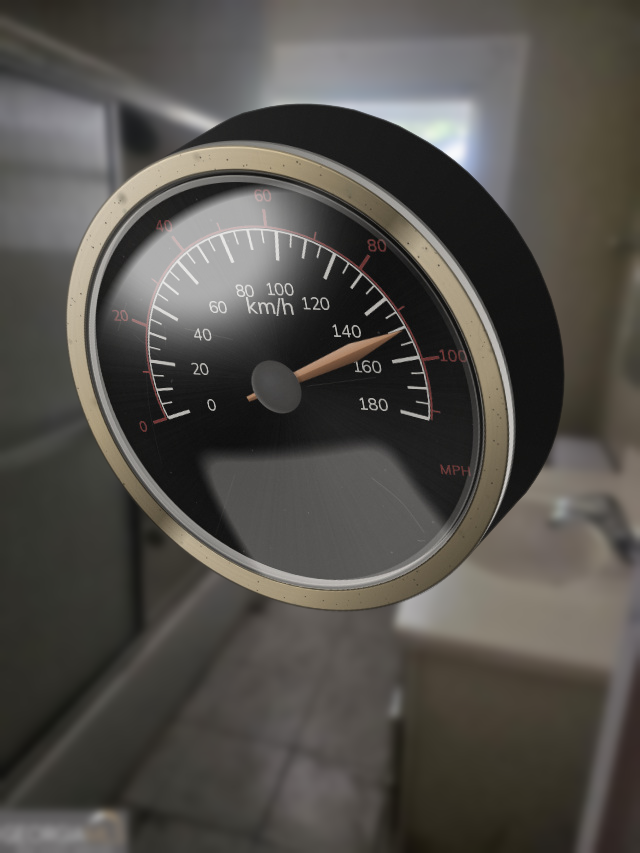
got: 150 km/h
